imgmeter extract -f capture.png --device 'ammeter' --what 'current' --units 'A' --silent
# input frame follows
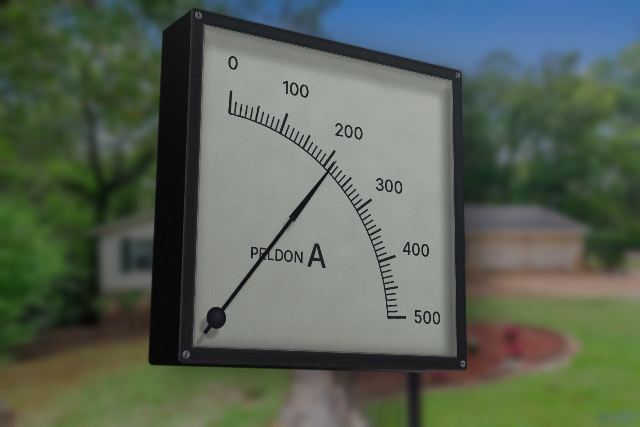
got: 210 A
